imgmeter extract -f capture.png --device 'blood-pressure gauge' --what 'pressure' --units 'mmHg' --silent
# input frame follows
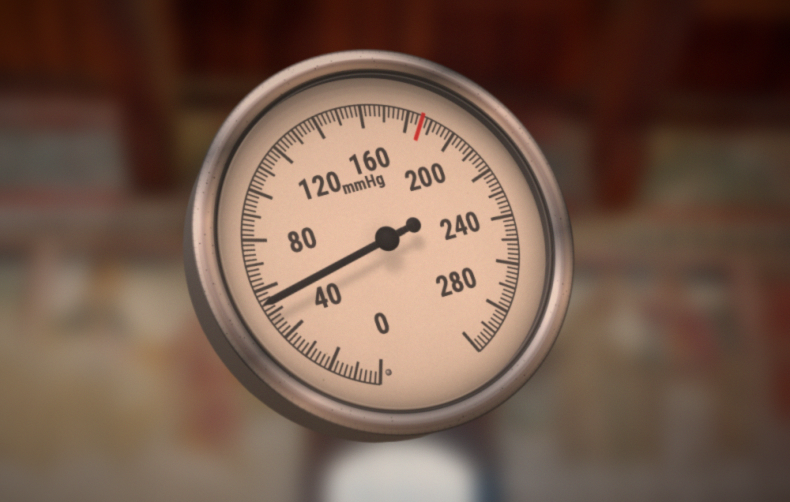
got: 54 mmHg
